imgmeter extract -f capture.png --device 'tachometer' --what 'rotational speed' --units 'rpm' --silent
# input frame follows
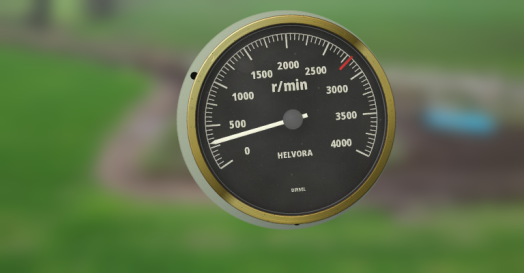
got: 300 rpm
